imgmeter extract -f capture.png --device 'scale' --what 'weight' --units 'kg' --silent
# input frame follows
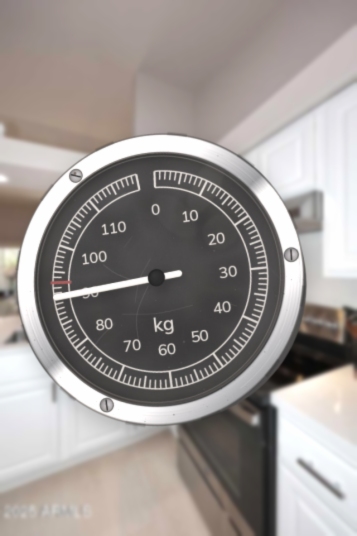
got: 90 kg
